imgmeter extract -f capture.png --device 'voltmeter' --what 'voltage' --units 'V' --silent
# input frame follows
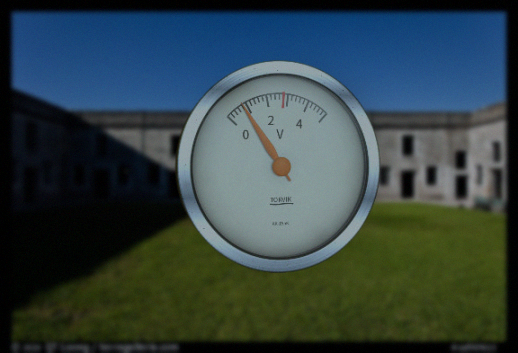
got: 0.8 V
